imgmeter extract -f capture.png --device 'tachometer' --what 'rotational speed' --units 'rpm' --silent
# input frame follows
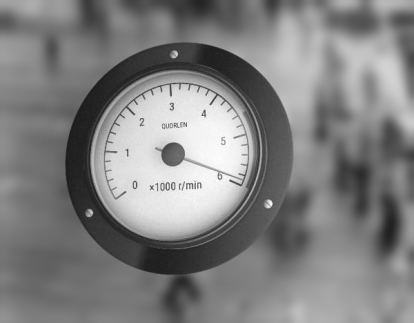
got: 5900 rpm
